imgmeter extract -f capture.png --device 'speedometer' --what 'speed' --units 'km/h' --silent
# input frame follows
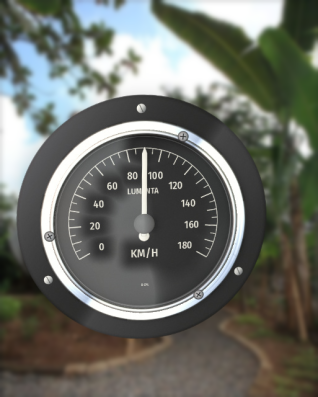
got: 90 km/h
